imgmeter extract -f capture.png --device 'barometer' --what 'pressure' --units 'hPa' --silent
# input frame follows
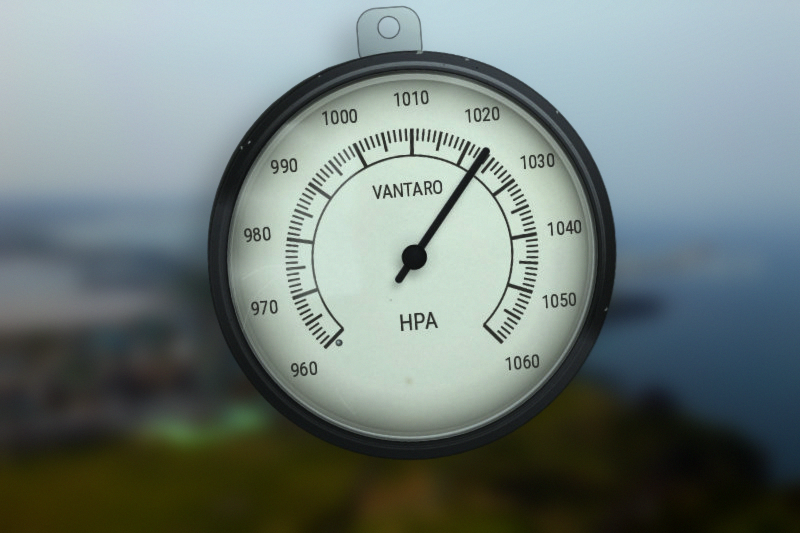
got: 1023 hPa
